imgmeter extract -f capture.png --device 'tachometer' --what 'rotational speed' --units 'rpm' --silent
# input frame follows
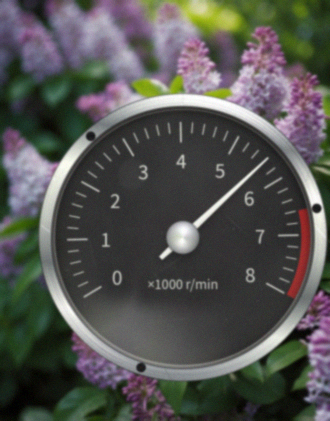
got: 5600 rpm
